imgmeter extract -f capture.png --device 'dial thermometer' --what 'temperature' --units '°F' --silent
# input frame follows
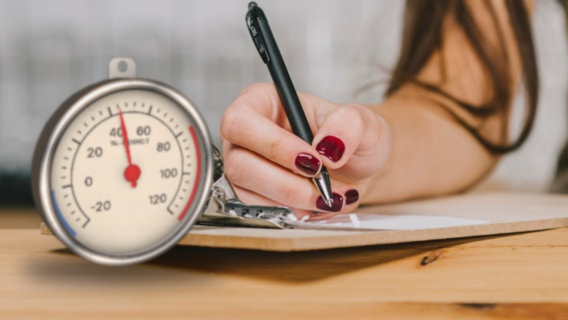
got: 44 °F
